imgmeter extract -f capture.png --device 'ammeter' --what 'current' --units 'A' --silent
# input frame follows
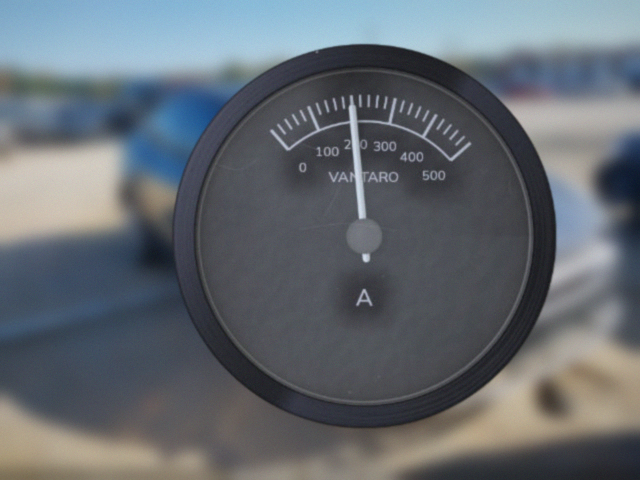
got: 200 A
